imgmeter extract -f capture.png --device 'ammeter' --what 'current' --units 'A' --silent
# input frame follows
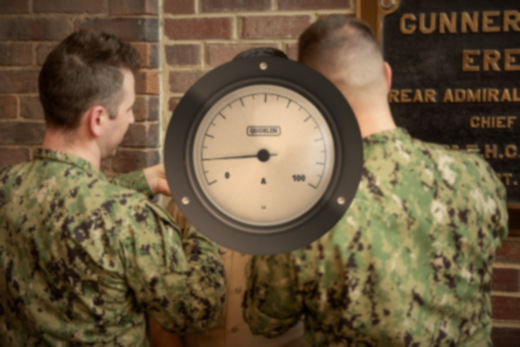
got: 10 A
